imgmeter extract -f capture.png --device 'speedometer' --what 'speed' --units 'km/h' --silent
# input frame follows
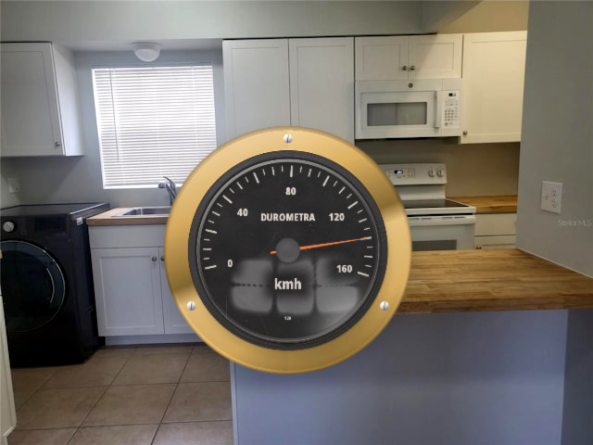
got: 140 km/h
